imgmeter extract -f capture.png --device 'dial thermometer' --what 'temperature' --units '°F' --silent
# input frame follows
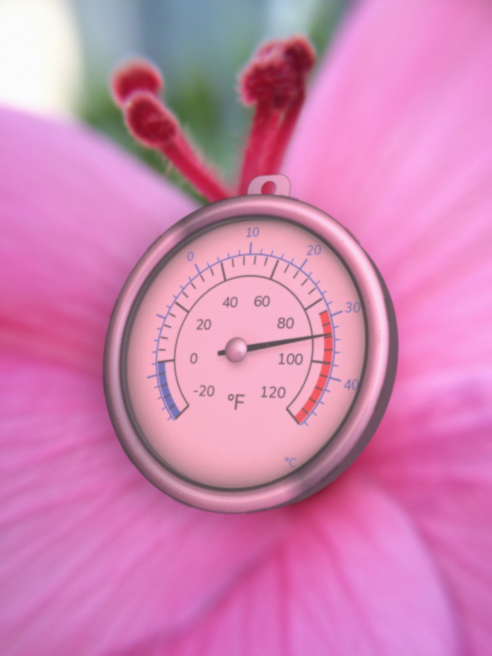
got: 92 °F
